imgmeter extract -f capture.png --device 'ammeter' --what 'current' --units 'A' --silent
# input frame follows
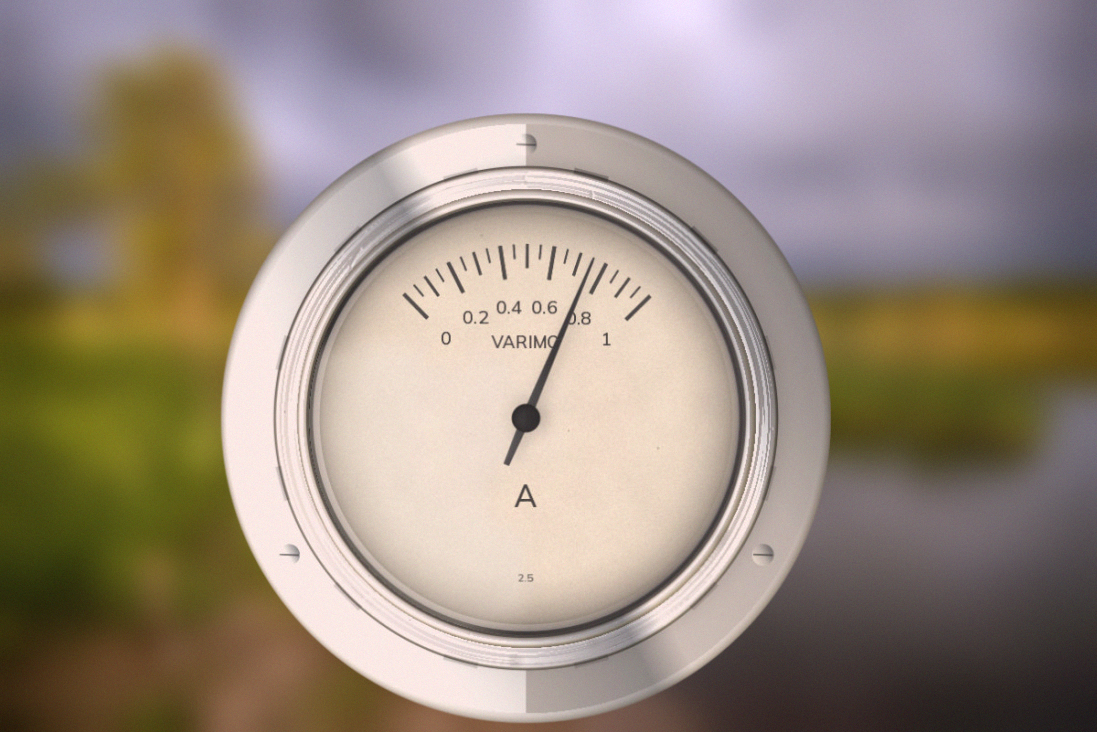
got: 0.75 A
